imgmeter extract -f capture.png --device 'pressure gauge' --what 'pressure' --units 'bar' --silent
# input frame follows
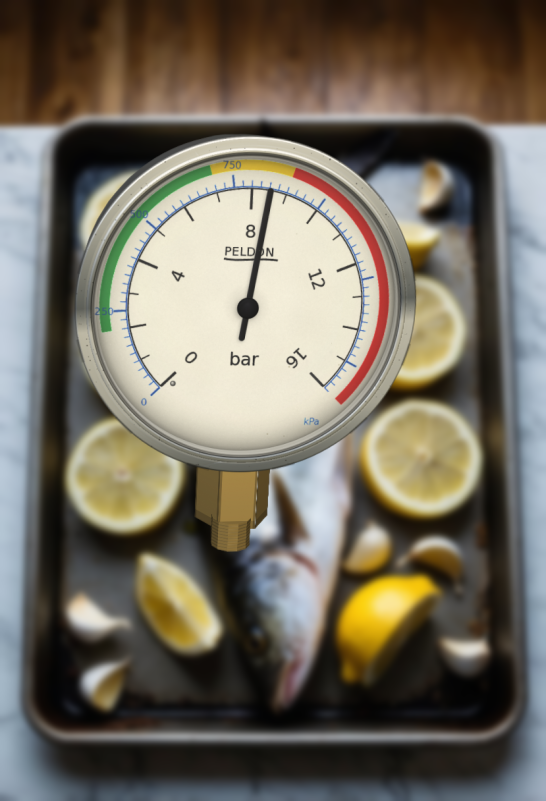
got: 8.5 bar
